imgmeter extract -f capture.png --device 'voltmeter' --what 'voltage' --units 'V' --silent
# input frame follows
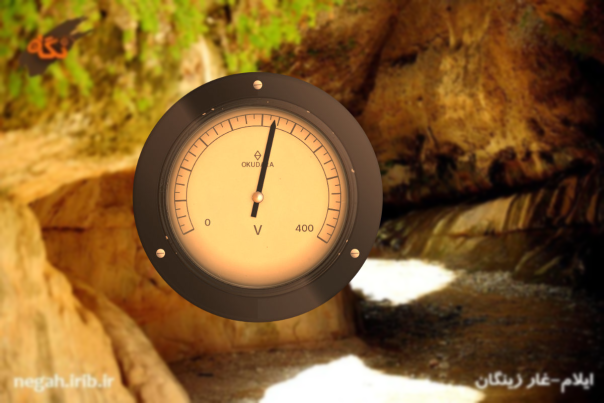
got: 215 V
